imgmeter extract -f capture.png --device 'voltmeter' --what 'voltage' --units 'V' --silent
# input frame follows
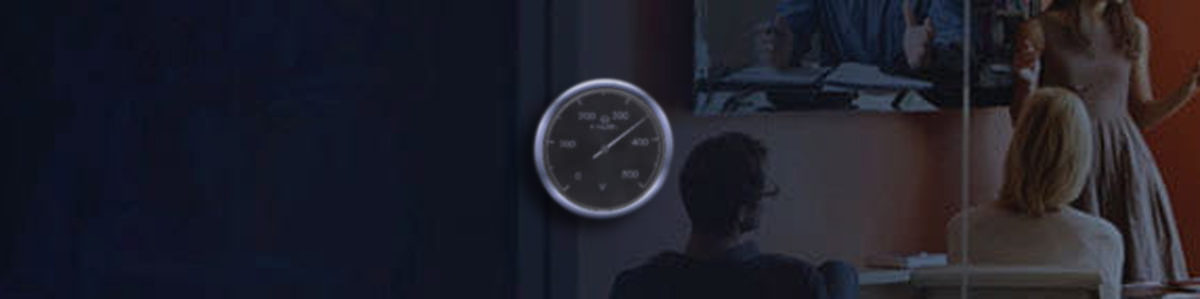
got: 350 V
